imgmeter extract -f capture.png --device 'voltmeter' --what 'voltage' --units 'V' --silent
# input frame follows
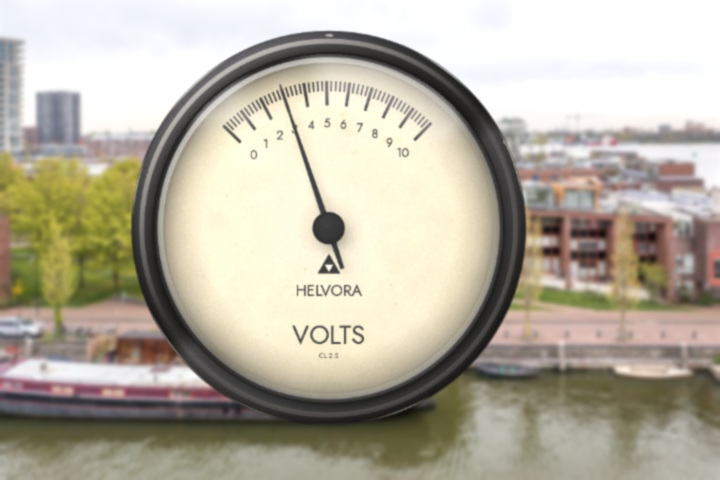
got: 3 V
